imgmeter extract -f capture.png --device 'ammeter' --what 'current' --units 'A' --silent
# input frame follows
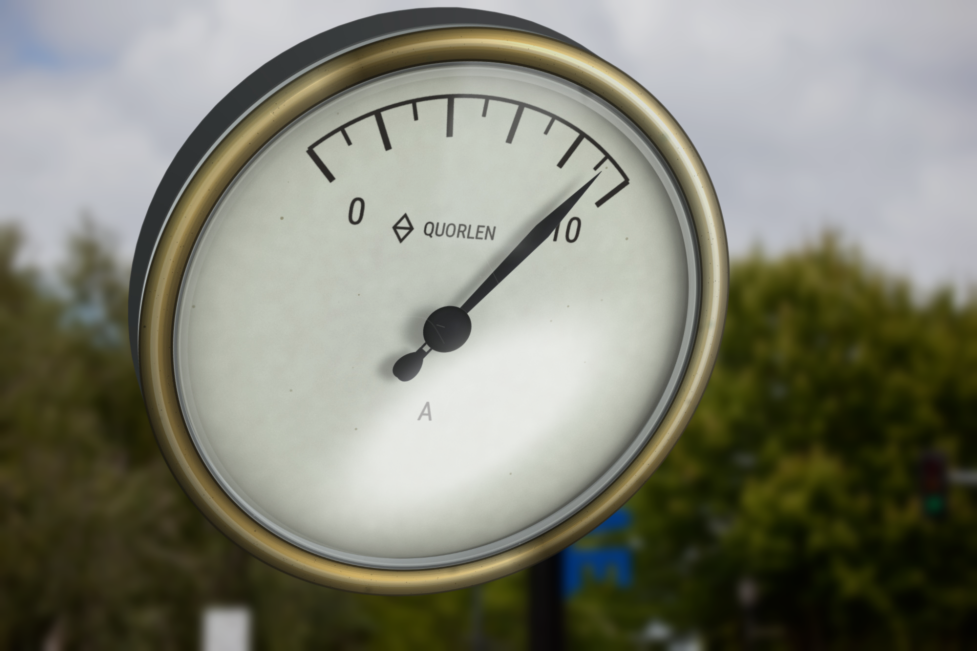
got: 9 A
